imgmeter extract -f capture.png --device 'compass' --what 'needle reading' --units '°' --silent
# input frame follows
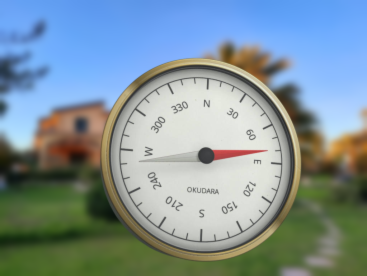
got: 80 °
